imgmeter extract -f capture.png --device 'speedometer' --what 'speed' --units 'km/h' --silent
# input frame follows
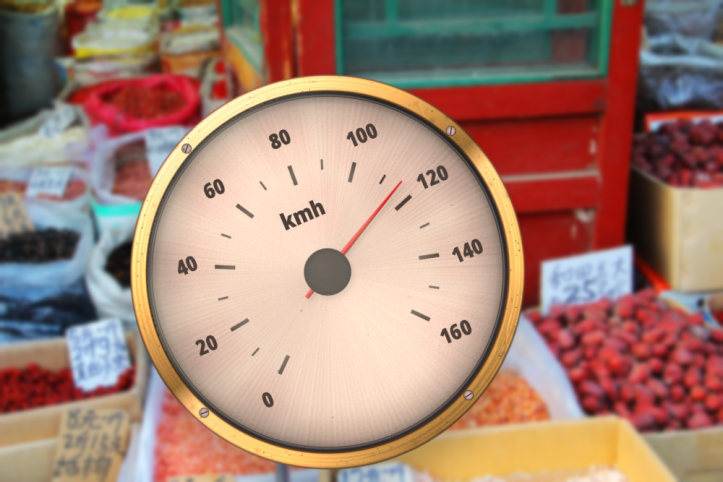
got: 115 km/h
